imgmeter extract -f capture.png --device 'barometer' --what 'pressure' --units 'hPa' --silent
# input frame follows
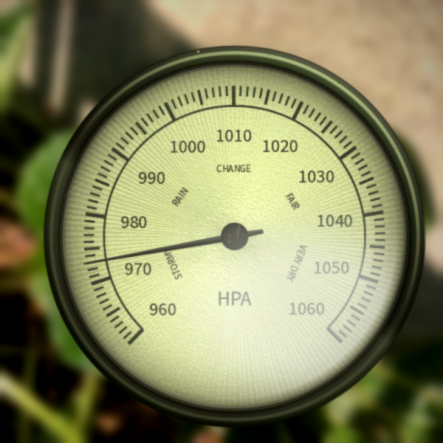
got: 973 hPa
